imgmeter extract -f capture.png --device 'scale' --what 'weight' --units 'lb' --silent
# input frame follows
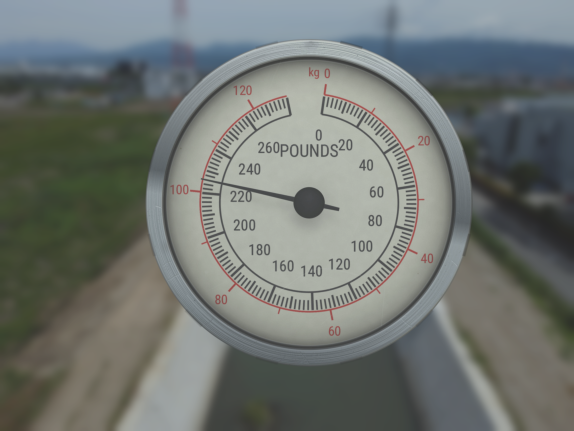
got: 226 lb
